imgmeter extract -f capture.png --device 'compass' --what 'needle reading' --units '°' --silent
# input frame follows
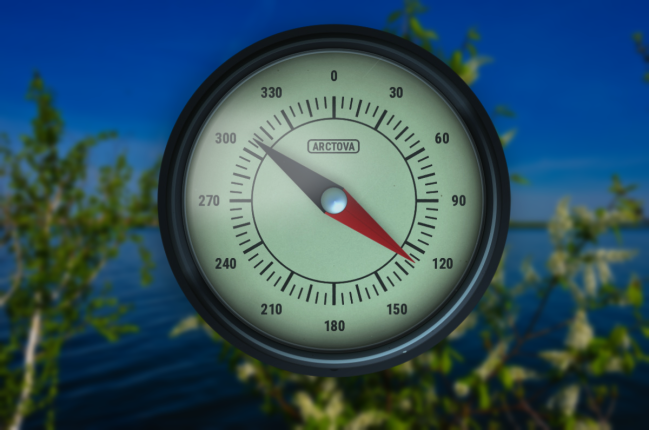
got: 127.5 °
